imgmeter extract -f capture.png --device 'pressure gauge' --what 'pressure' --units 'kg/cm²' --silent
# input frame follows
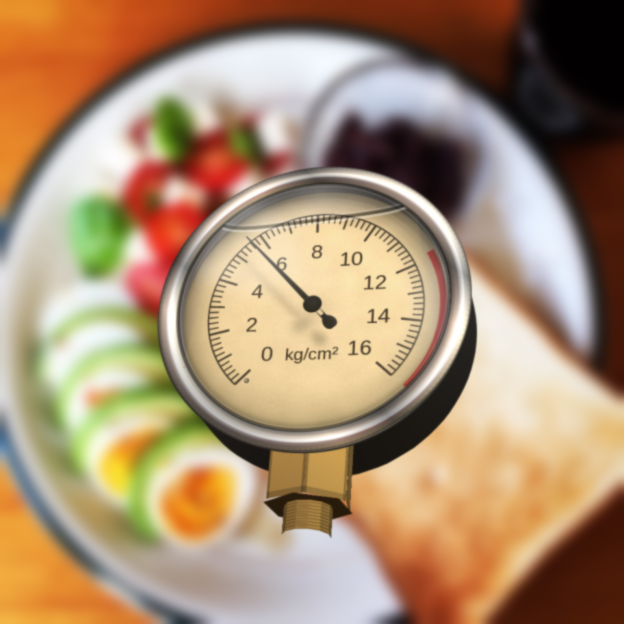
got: 5.6 kg/cm²
